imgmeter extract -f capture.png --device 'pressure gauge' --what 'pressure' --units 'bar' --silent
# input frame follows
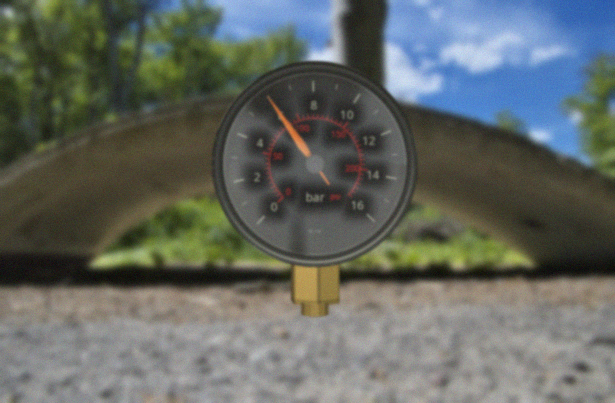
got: 6 bar
